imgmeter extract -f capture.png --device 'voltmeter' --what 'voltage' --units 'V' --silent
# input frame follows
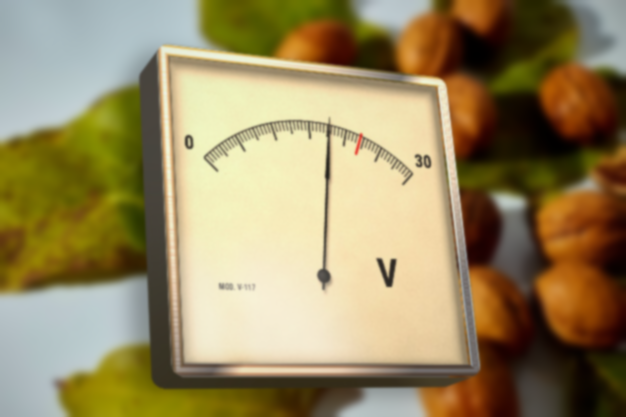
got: 17.5 V
